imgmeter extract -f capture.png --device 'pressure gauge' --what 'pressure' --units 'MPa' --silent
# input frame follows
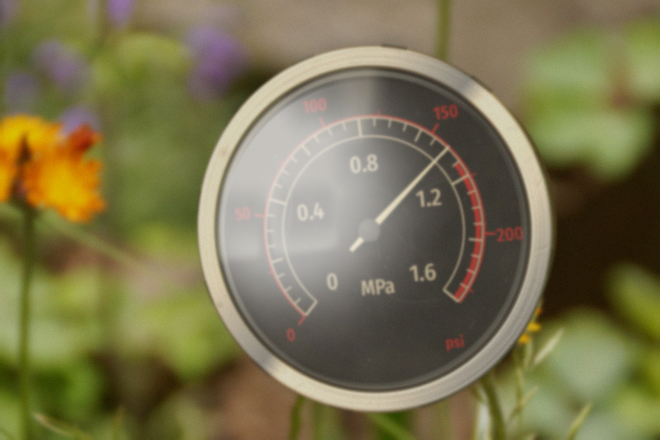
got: 1.1 MPa
